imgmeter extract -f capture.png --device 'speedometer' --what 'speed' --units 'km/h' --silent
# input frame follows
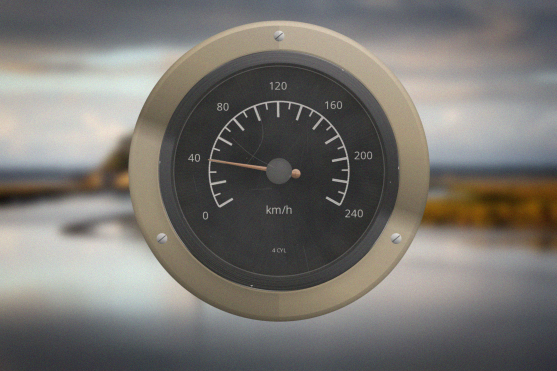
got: 40 km/h
